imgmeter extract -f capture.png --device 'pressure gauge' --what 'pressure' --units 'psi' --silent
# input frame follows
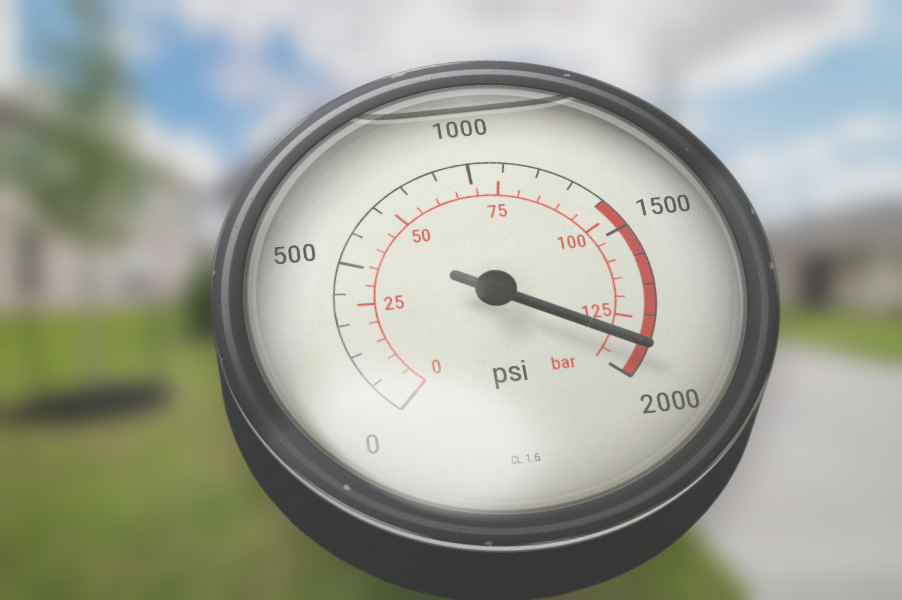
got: 1900 psi
